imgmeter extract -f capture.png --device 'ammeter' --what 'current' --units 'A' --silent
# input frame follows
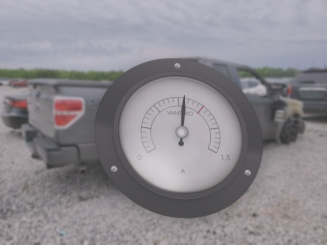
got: 0.8 A
